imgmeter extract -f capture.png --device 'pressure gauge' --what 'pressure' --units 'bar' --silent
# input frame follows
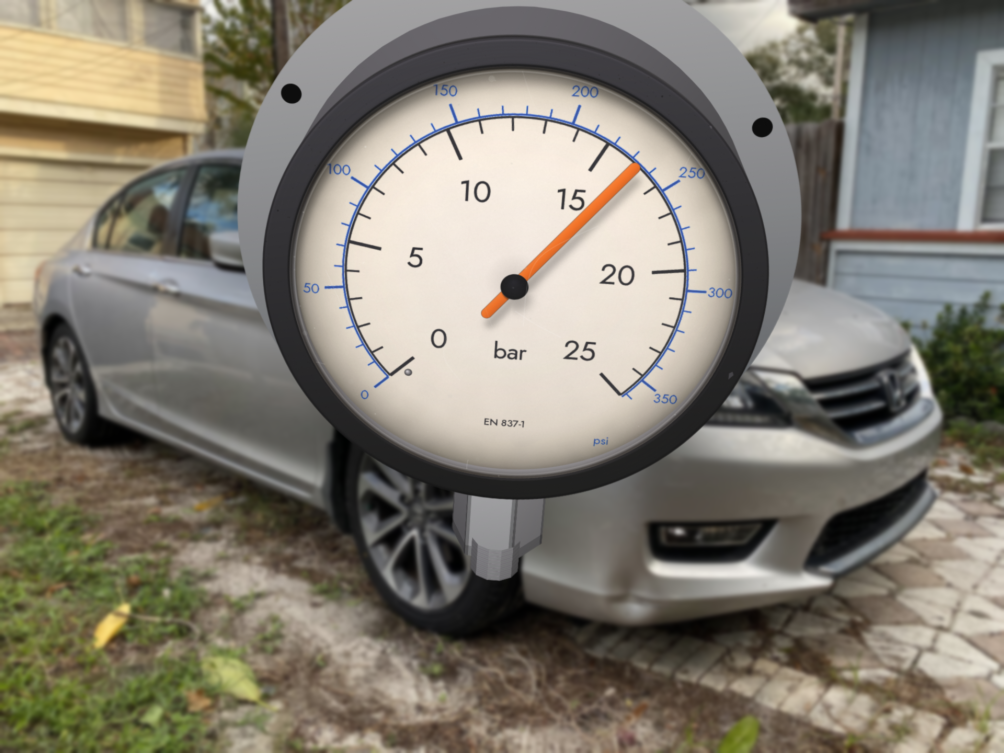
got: 16 bar
